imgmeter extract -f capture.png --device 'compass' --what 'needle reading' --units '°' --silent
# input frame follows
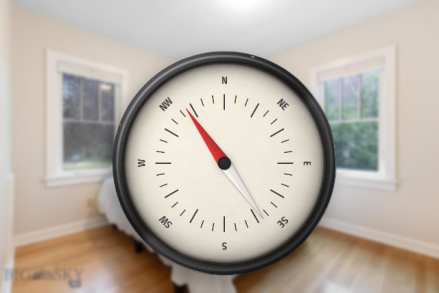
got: 325 °
